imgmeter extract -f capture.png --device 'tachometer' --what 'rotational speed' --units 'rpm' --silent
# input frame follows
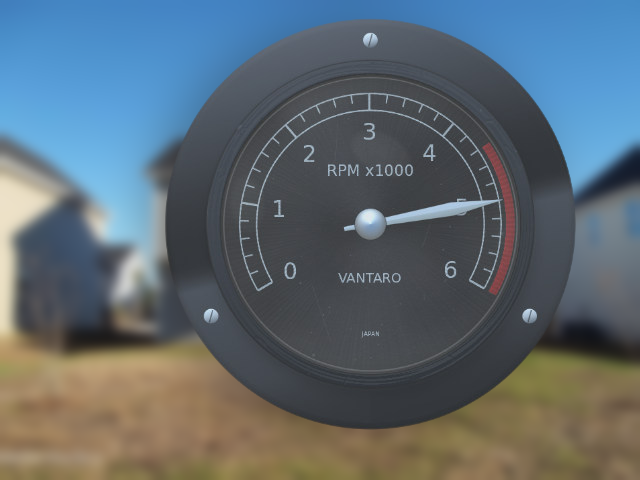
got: 5000 rpm
